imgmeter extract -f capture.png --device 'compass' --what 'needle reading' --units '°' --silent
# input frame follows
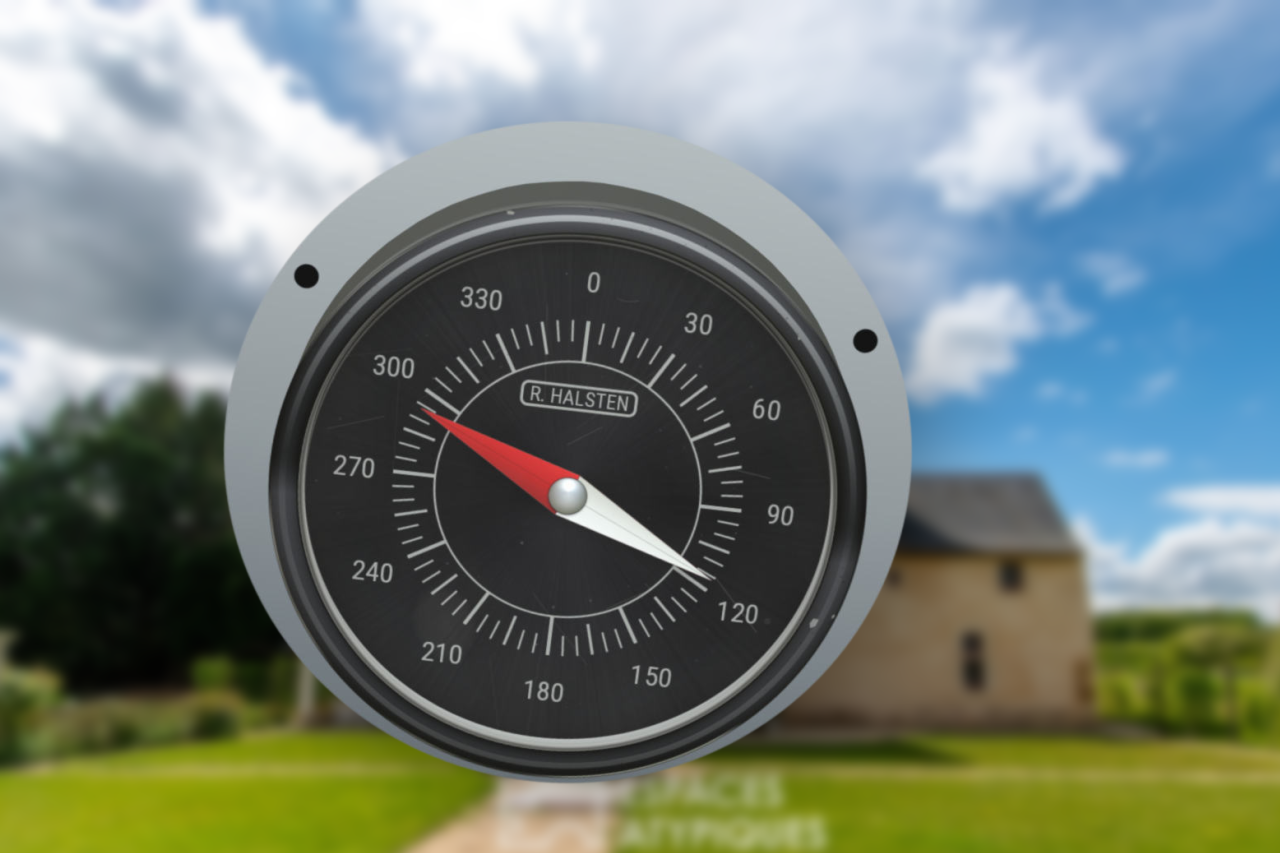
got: 295 °
